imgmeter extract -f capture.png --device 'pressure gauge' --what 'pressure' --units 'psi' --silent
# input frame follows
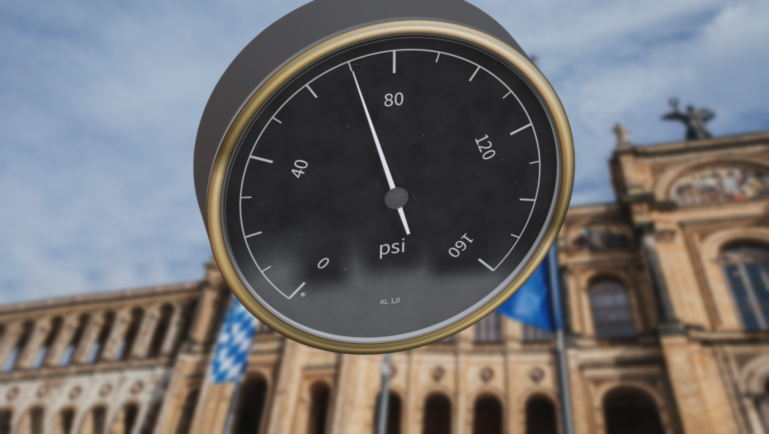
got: 70 psi
